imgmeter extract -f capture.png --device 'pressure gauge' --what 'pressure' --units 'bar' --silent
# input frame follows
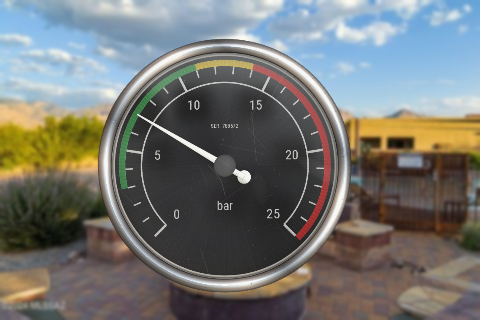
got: 7 bar
